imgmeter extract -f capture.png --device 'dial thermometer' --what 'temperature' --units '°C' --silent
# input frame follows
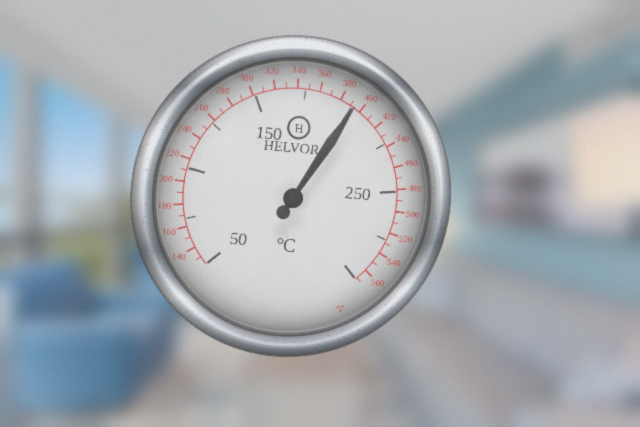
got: 200 °C
